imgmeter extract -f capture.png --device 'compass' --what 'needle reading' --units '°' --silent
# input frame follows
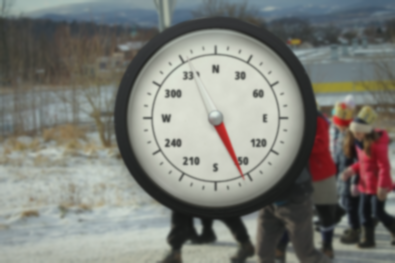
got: 155 °
